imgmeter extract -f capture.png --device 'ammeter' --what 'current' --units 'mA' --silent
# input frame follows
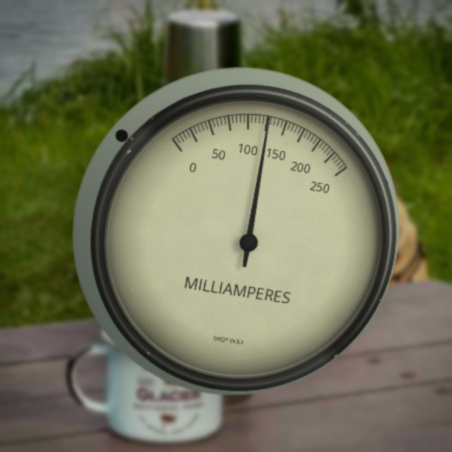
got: 125 mA
